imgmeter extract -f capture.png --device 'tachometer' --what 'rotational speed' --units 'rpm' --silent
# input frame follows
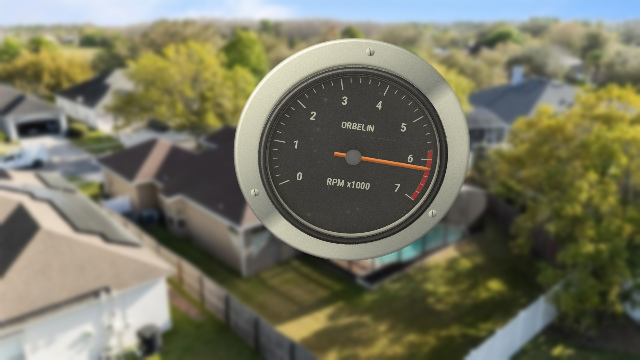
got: 6200 rpm
